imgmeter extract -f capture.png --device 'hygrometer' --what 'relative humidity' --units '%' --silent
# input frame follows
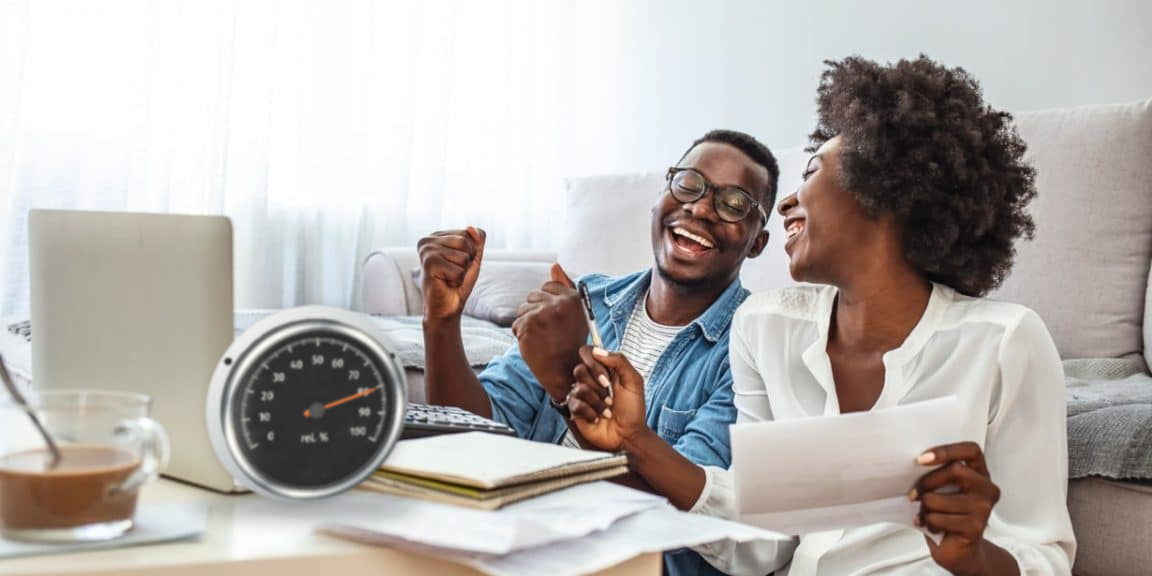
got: 80 %
